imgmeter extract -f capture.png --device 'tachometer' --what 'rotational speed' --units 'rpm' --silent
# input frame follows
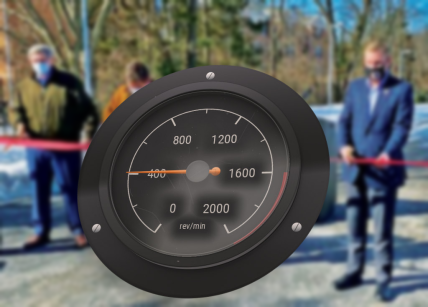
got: 400 rpm
